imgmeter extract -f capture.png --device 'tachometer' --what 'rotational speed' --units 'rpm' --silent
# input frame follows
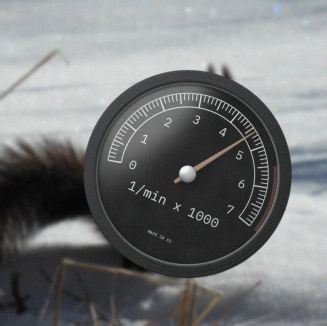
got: 4600 rpm
